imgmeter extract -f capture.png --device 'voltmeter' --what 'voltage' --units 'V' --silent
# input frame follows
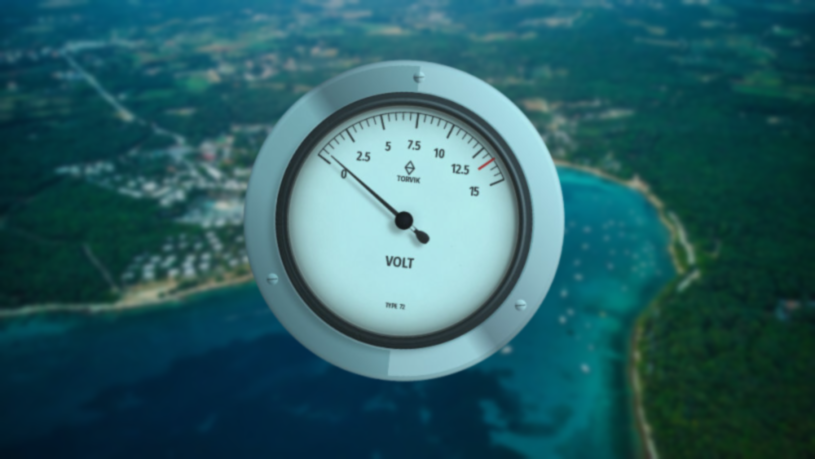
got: 0.5 V
